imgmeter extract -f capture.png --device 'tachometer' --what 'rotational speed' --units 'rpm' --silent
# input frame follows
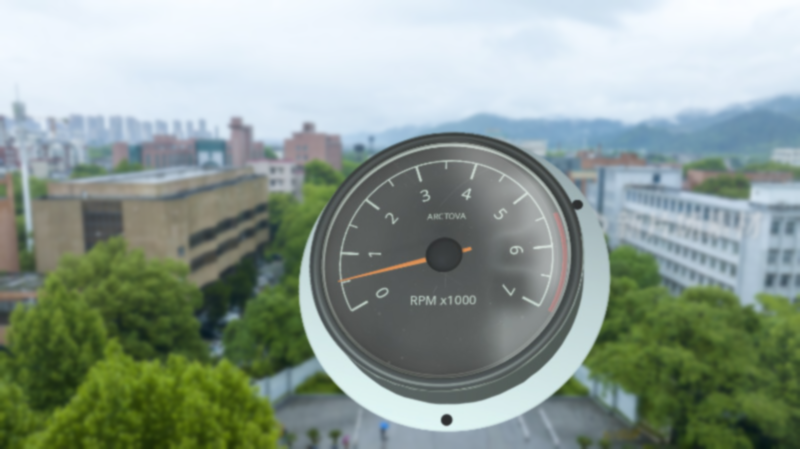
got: 500 rpm
